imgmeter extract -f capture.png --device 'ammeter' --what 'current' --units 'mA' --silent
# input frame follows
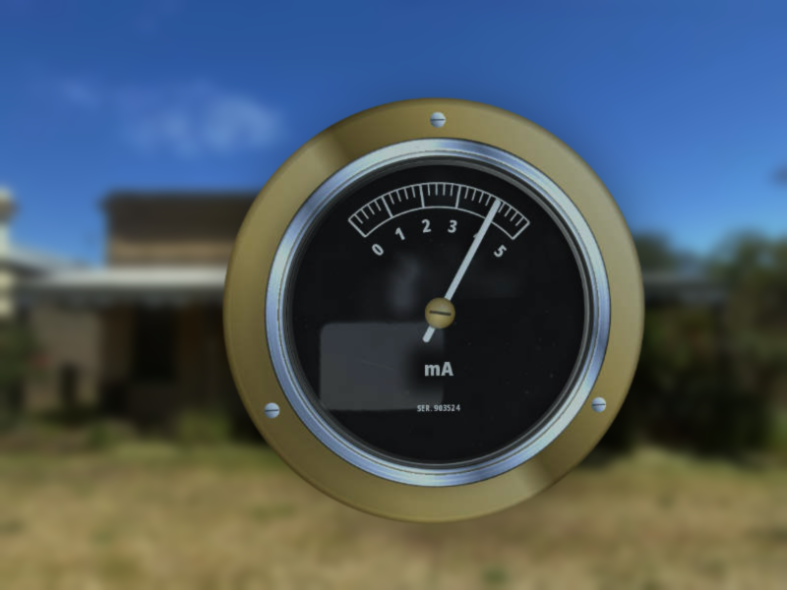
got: 4 mA
